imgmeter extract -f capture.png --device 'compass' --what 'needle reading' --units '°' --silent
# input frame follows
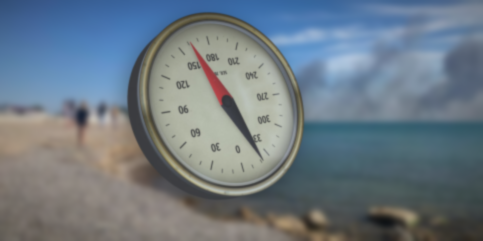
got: 160 °
